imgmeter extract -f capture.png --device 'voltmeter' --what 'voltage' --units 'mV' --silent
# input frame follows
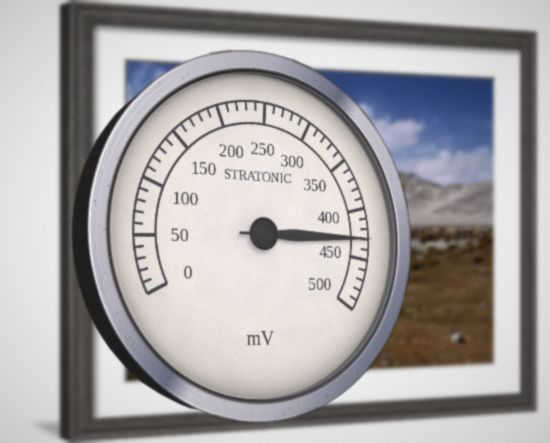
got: 430 mV
